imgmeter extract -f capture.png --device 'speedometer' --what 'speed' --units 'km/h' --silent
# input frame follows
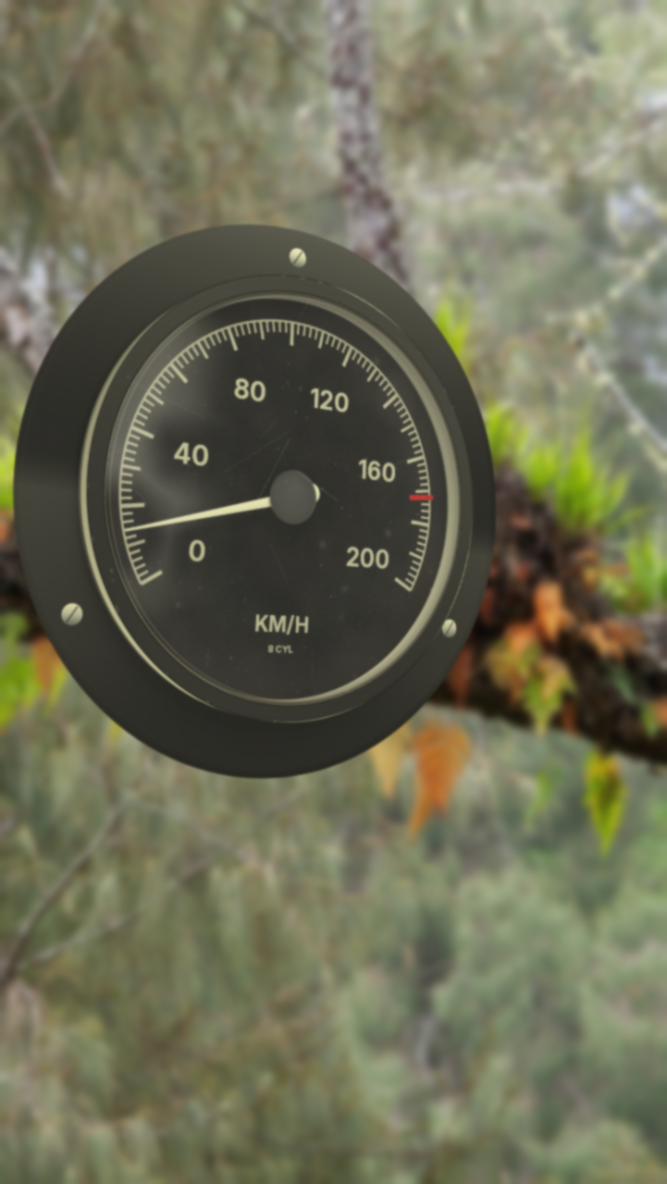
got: 14 km/h
